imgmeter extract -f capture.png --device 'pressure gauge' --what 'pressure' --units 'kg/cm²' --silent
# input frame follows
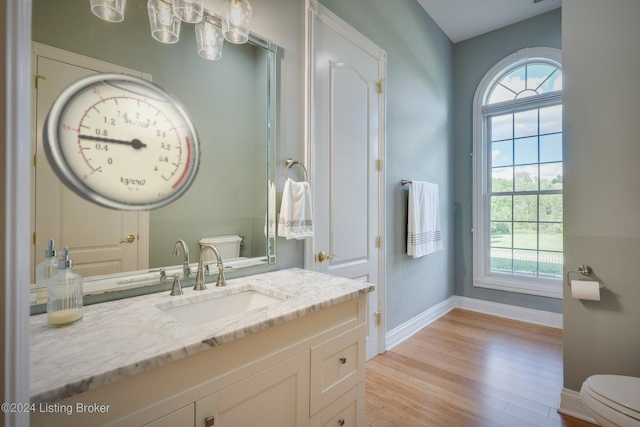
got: 0.6 kg/cm²
